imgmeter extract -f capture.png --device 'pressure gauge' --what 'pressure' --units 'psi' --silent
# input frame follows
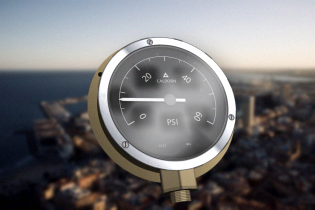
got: 7.5 psi
